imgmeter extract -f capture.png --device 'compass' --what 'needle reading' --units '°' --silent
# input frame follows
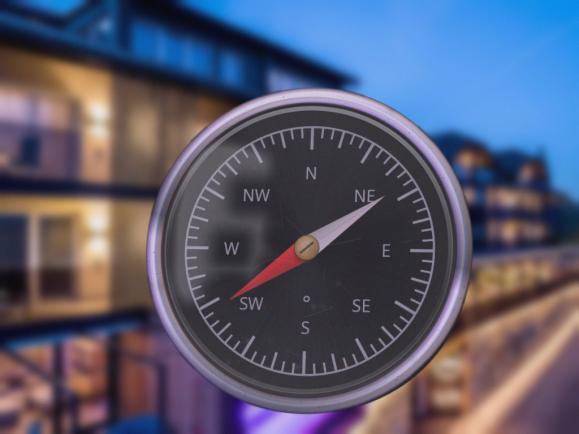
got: 235 °
